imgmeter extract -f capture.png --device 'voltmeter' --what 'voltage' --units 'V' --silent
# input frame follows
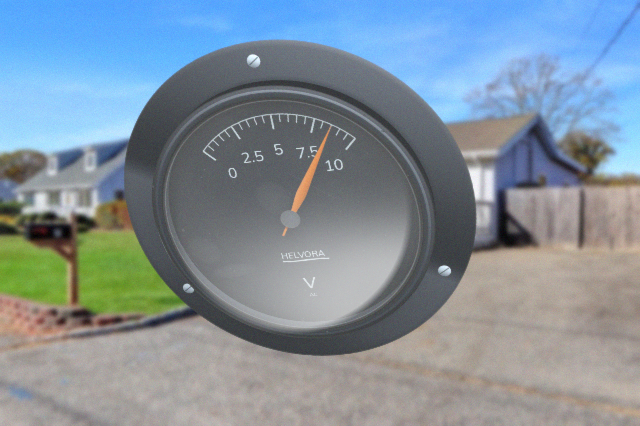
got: 8.5 V
